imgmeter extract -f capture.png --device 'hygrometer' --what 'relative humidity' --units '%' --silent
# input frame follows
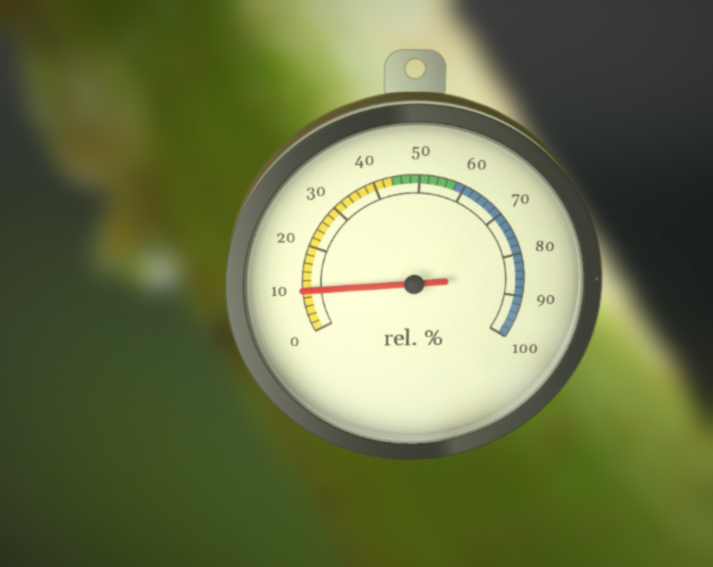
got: 10 %
